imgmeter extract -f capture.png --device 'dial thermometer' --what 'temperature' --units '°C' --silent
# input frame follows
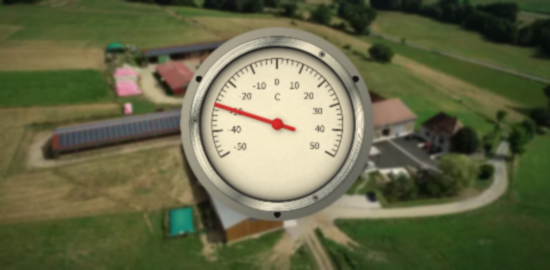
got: -30 °C
